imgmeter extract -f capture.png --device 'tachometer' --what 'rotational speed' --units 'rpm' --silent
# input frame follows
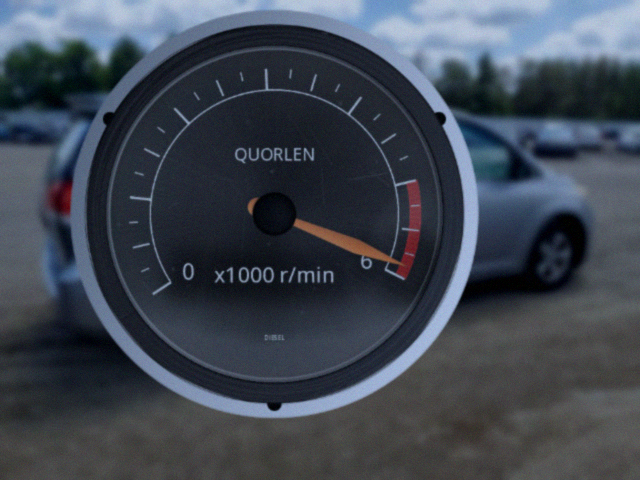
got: 5875 rpm
